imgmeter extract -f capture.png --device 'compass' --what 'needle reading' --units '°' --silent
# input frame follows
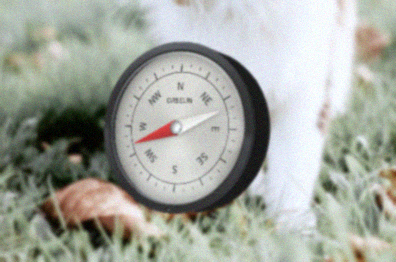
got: 250 °
